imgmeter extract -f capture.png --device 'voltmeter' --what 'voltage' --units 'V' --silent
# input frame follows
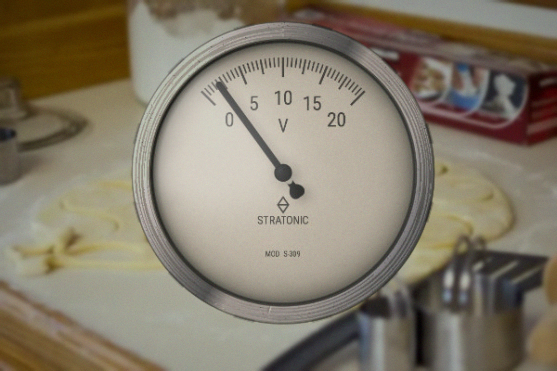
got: 2 V
